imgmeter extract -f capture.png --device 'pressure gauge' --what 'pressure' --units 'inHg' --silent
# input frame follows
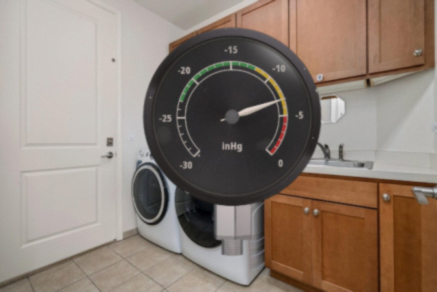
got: -7 inHg
